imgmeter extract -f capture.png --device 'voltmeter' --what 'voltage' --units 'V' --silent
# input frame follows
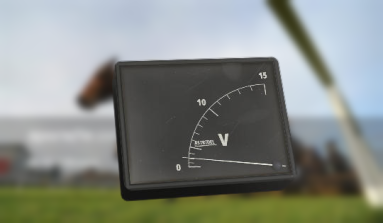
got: 3 V
